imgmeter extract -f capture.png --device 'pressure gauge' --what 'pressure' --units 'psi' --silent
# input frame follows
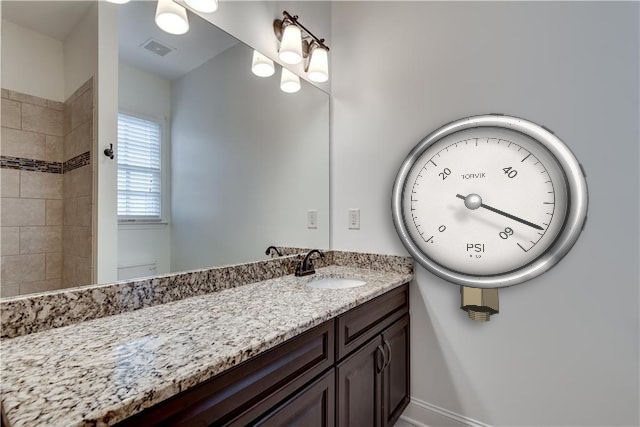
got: 55 psi
